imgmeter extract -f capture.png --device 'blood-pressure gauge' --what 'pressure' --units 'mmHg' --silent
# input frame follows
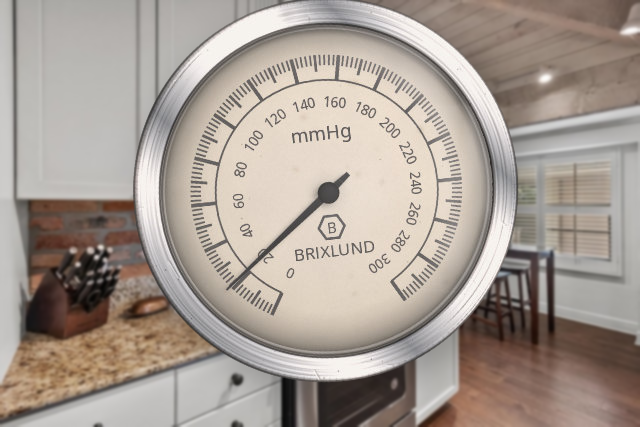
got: 22 mmHg
